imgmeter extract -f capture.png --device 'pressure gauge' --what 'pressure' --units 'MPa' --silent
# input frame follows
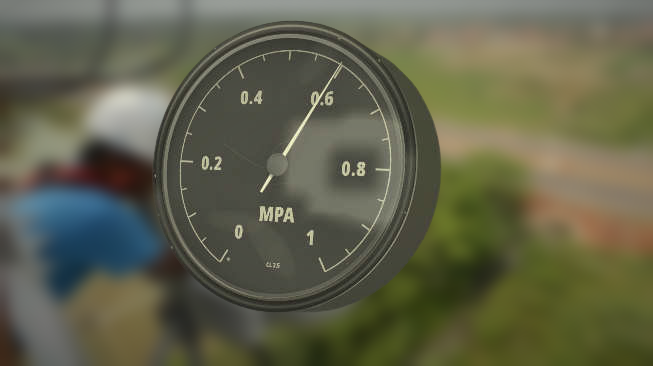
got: 0.6 MPa
